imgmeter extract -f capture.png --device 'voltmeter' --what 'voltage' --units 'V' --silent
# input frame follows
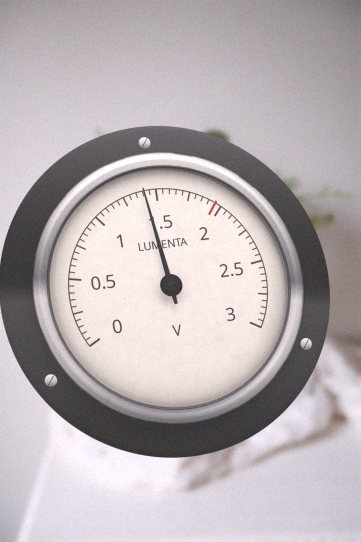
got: 1.4 V
